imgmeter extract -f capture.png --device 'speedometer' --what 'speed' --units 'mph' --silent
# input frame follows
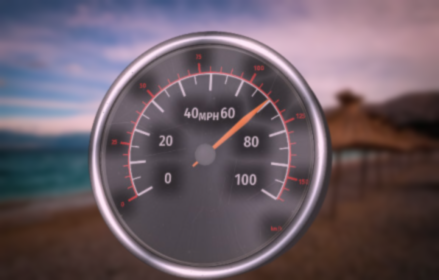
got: 70 mph
